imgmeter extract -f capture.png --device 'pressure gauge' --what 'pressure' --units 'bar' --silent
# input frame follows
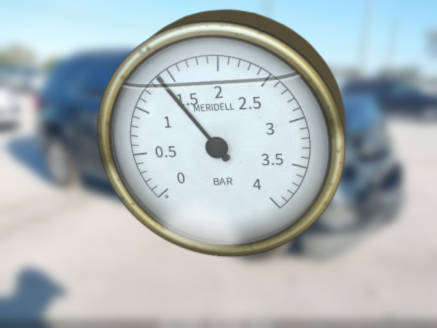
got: 1.4 bar
